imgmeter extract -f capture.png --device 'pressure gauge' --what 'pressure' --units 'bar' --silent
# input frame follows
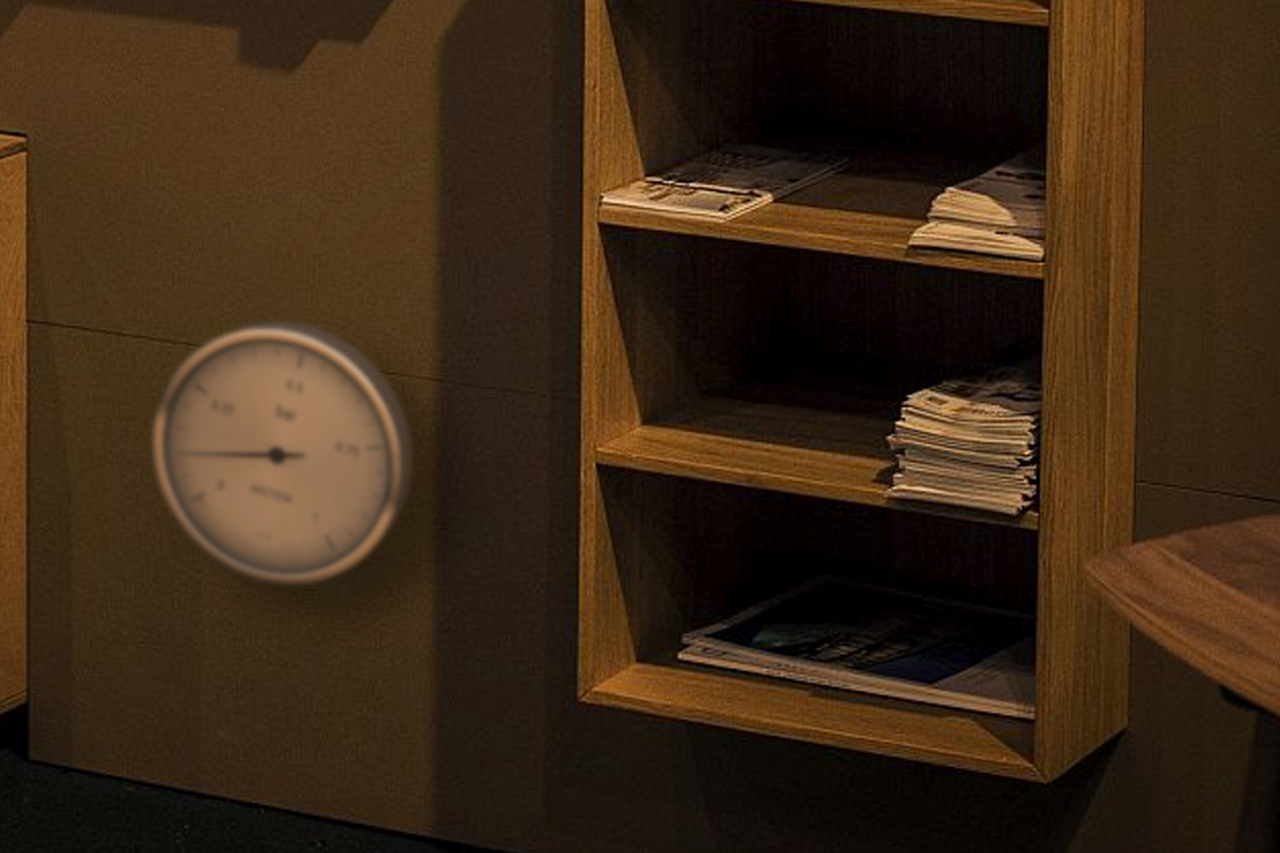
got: 0.1 bar
